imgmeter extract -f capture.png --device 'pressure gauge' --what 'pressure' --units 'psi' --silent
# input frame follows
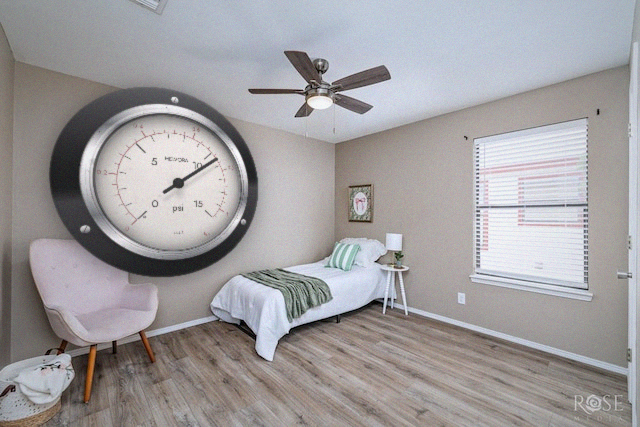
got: 10.5 psi
